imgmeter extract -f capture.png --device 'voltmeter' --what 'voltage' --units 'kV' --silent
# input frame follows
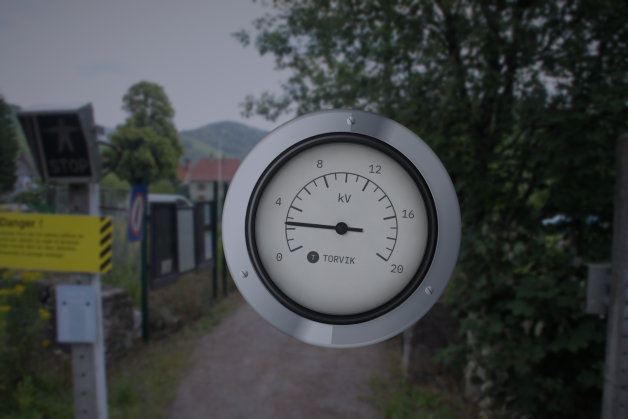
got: 2.5 kV
